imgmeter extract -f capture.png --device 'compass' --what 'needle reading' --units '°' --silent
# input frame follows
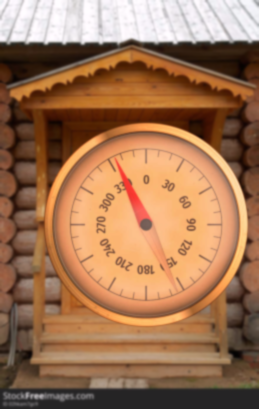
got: 335 °
